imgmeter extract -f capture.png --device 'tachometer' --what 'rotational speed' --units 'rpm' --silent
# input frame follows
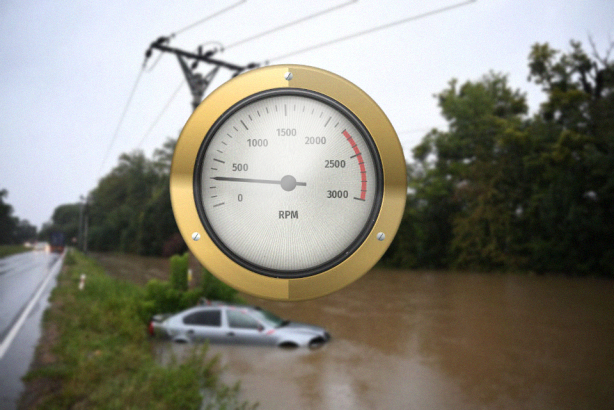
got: 300 rpm
